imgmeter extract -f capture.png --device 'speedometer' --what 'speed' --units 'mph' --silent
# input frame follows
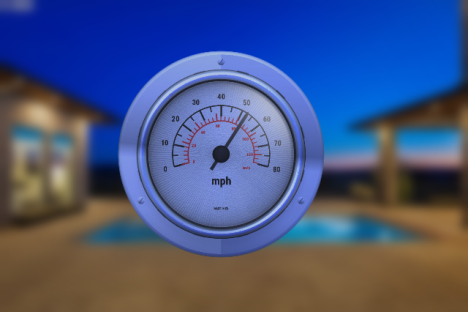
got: 52.5 mph
